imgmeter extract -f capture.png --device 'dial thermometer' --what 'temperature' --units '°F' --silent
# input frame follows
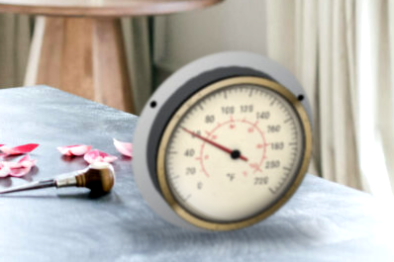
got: 60 °F
